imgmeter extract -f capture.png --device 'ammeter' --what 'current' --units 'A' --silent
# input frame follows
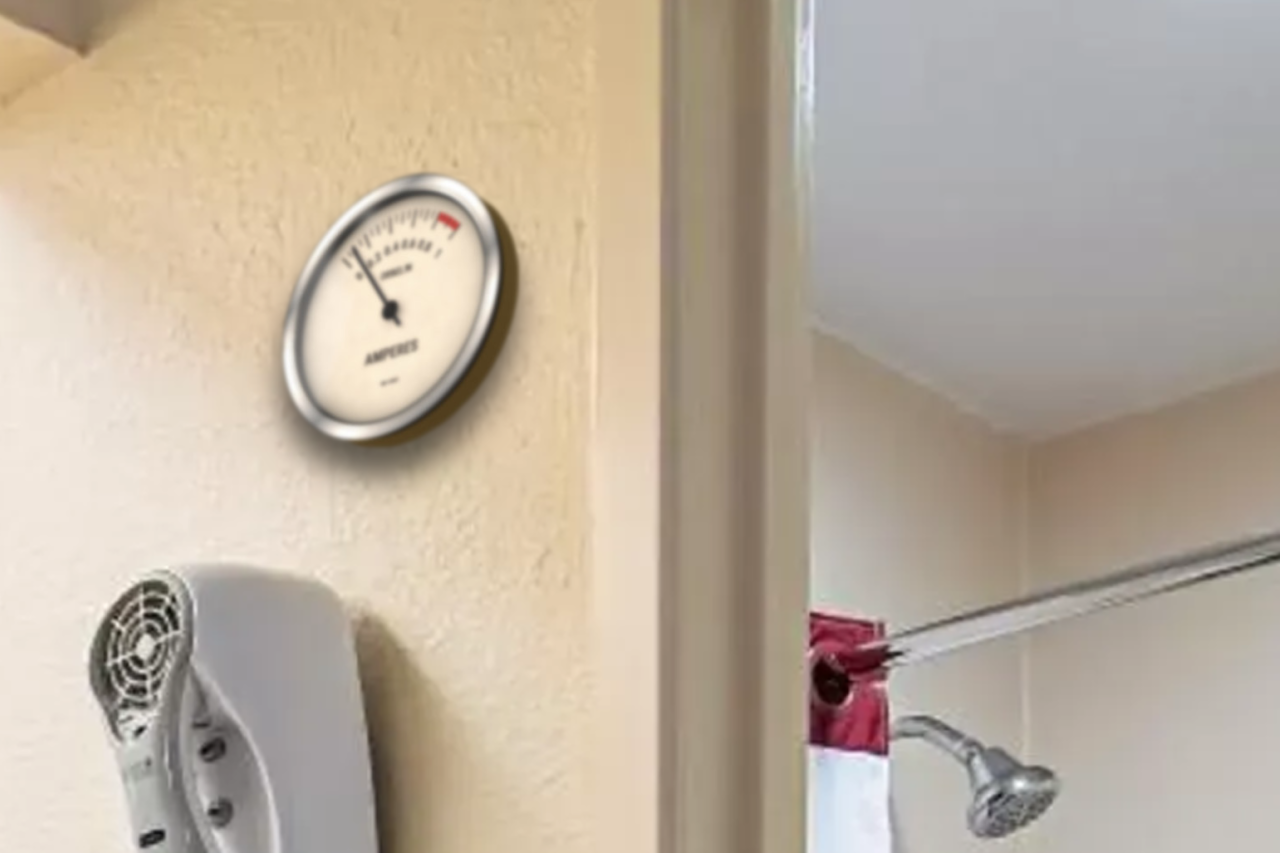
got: 0.1 A
